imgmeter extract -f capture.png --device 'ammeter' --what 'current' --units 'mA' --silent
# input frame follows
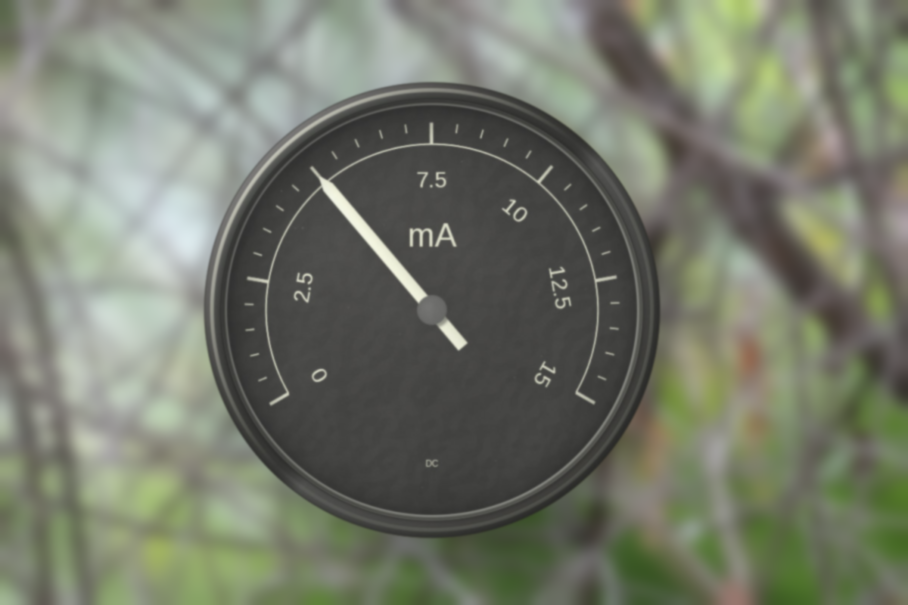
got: 5 mA
